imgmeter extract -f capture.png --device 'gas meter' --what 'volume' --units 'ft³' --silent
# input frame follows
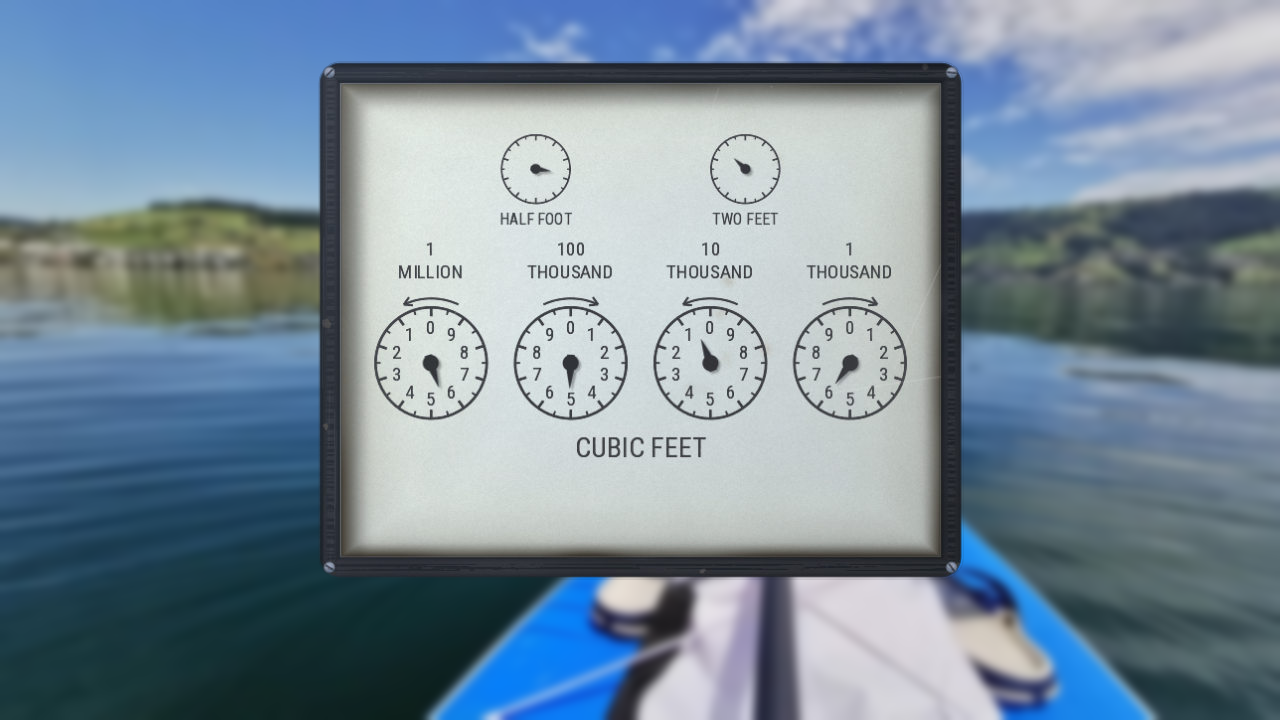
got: 550600 ft³
